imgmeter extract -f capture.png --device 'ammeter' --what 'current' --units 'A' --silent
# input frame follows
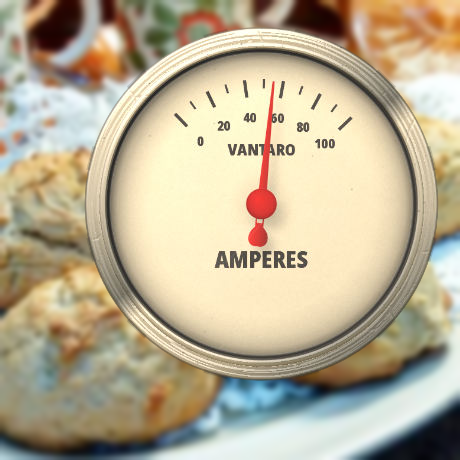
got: 55 A
